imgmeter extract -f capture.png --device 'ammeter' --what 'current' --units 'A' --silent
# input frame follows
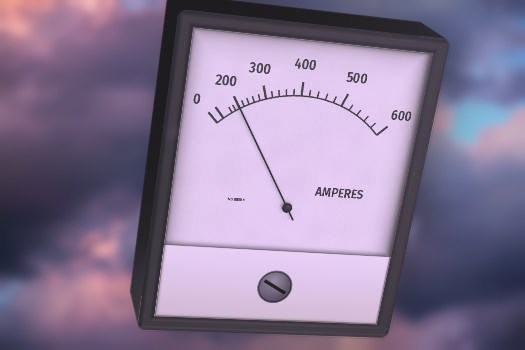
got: 200 A
